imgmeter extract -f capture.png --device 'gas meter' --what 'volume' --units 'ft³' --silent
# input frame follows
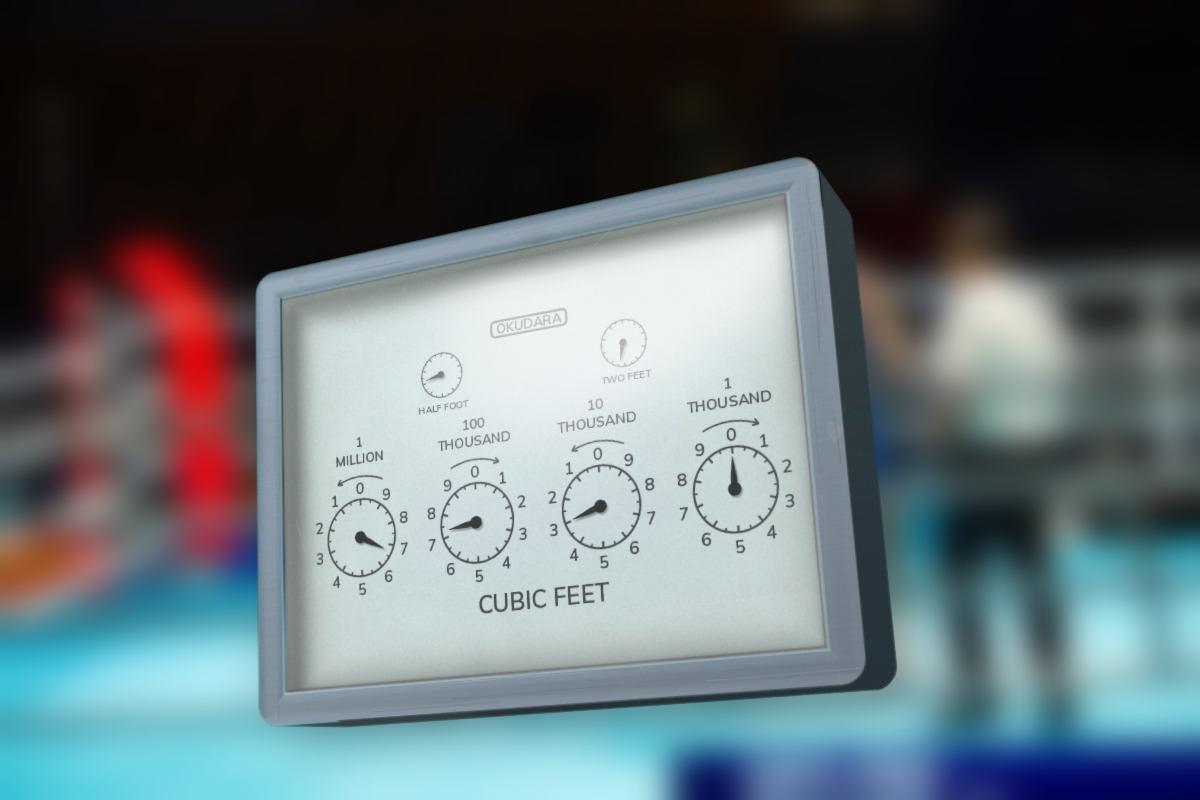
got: 673000 ft³
